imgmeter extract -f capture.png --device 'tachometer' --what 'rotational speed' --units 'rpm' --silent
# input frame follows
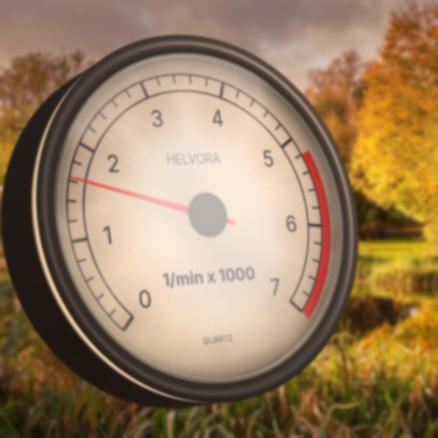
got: 1600 rpm
